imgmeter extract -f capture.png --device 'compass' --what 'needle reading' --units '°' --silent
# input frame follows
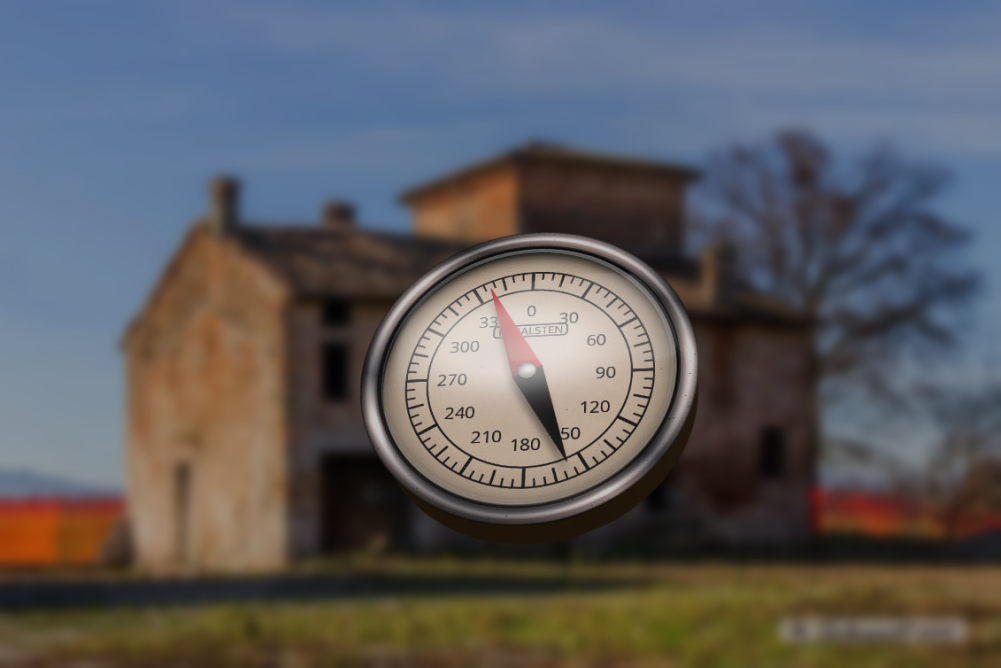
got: 337.5 °
